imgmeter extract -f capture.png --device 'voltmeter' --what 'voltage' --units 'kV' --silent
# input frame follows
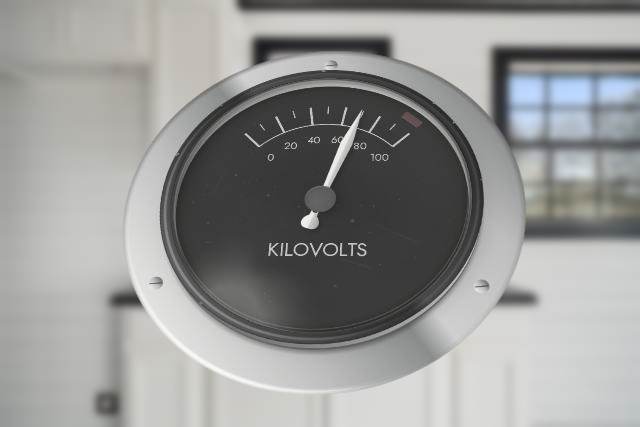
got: 70 kV
